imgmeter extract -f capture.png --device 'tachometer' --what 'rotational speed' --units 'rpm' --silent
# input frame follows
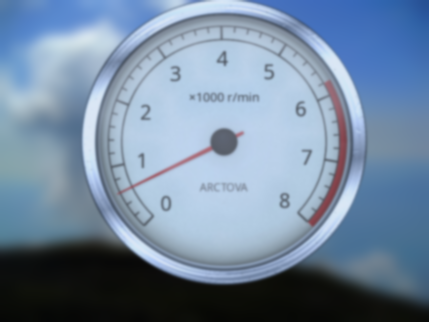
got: 600 rpm
